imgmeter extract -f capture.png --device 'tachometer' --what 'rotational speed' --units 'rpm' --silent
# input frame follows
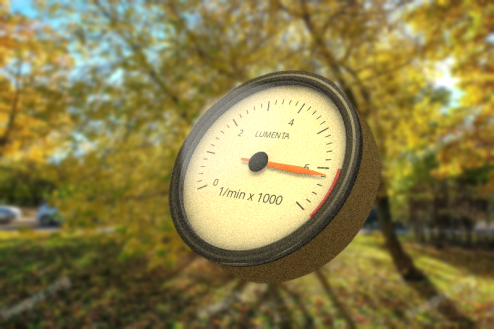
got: 6200 rpm
